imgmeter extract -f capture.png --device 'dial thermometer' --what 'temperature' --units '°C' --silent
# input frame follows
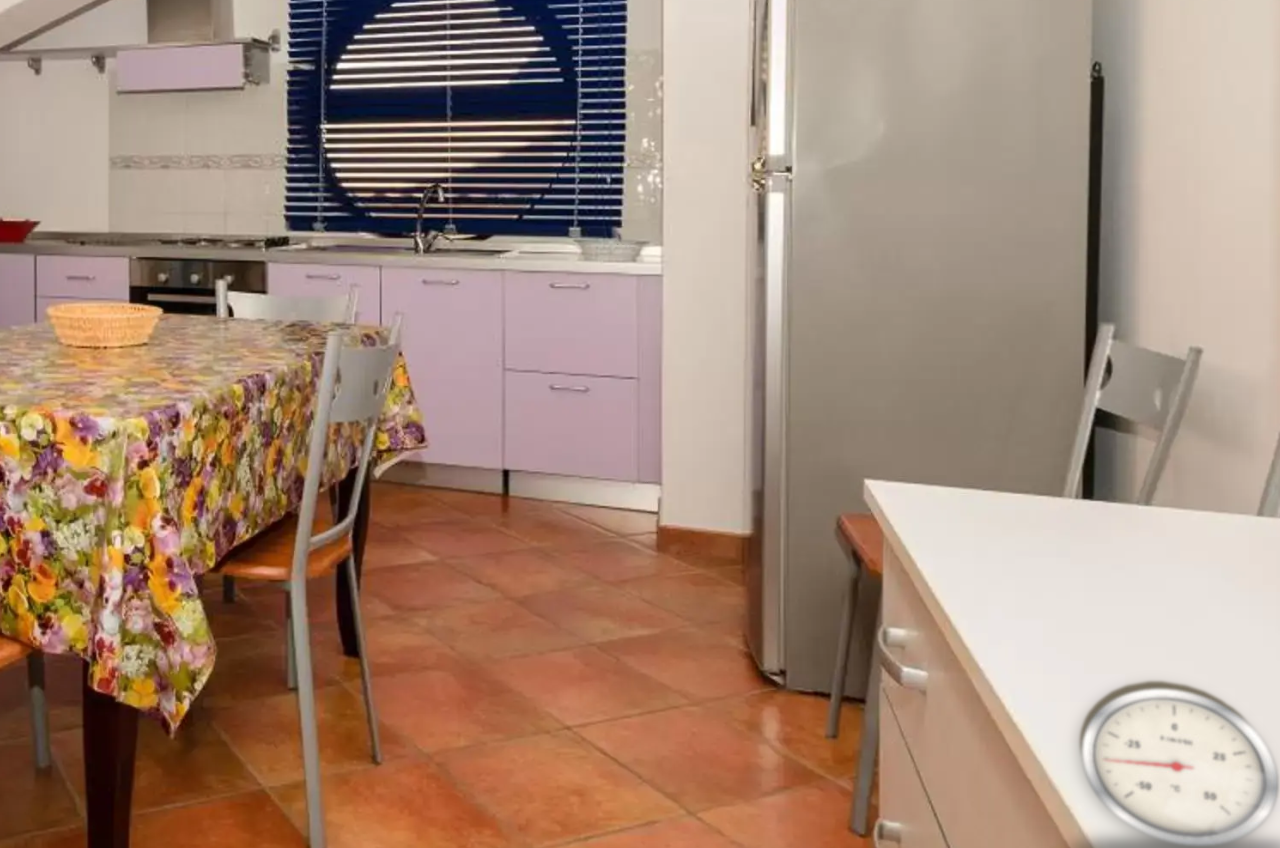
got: -35 °C
